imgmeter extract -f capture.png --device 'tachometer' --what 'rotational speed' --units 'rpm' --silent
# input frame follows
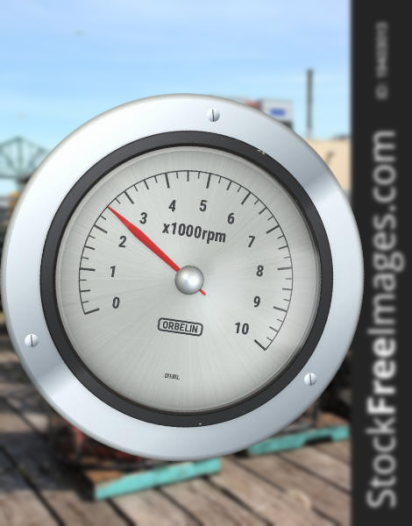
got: 2500 rpm
